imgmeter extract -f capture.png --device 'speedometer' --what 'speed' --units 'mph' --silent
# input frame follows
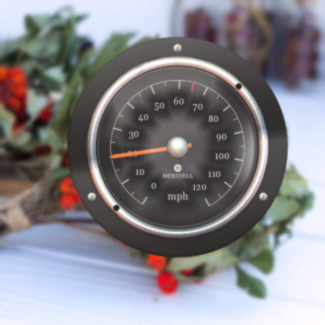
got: 20 mph
